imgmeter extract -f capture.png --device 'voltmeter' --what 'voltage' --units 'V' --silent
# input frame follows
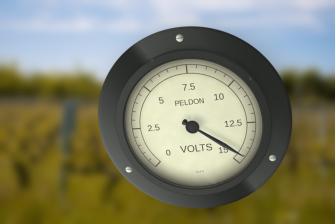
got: 14.5 V
